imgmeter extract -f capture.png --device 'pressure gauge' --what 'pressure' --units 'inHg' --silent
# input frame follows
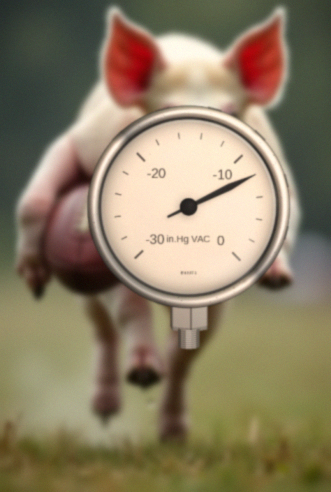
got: -8 inHg
